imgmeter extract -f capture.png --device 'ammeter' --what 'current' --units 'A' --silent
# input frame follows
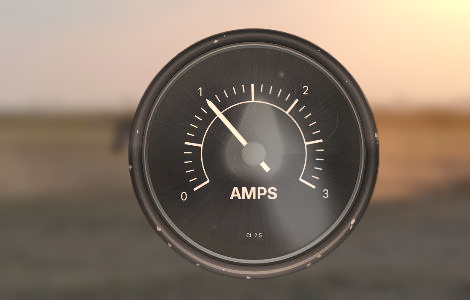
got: 1 A
